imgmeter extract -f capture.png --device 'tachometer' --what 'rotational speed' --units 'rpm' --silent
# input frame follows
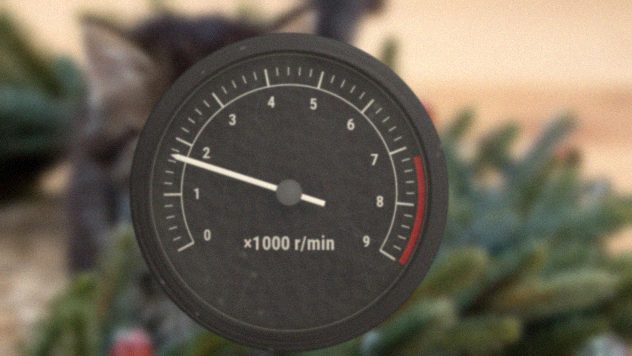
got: 1700 rpm
